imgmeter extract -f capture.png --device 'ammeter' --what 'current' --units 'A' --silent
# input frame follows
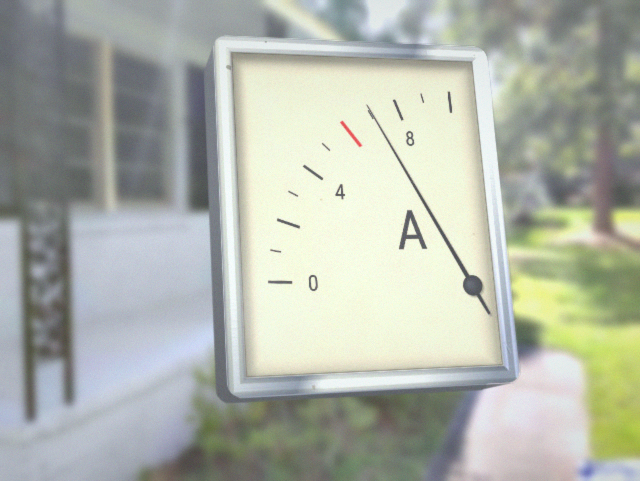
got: 7 A
